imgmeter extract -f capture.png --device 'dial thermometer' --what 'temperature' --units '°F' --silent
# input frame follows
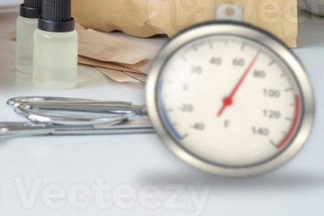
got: 70 °F
